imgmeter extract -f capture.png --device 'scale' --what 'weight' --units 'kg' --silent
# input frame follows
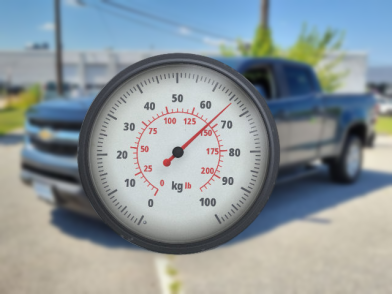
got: 66 kg
